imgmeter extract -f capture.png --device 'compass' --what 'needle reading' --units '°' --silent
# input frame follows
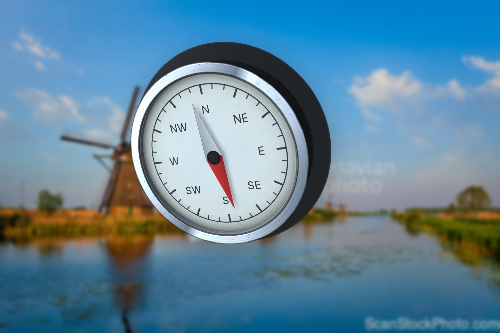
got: 170 °
